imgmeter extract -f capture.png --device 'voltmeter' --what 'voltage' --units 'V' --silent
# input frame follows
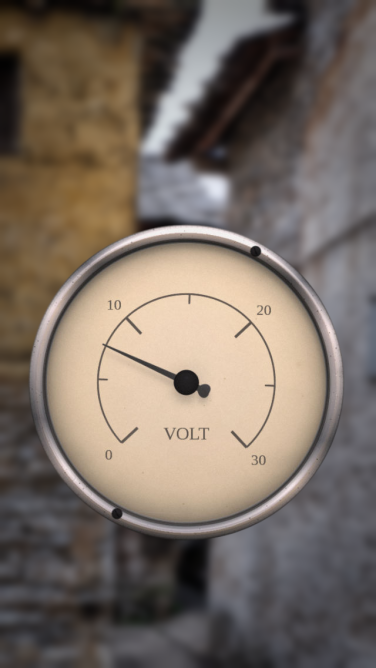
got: 7.5 V
